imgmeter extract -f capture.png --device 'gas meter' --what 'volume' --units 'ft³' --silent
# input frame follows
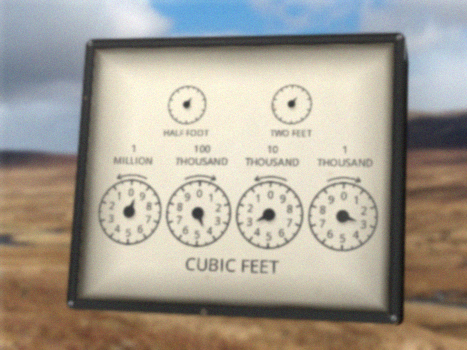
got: 943300 ft³
